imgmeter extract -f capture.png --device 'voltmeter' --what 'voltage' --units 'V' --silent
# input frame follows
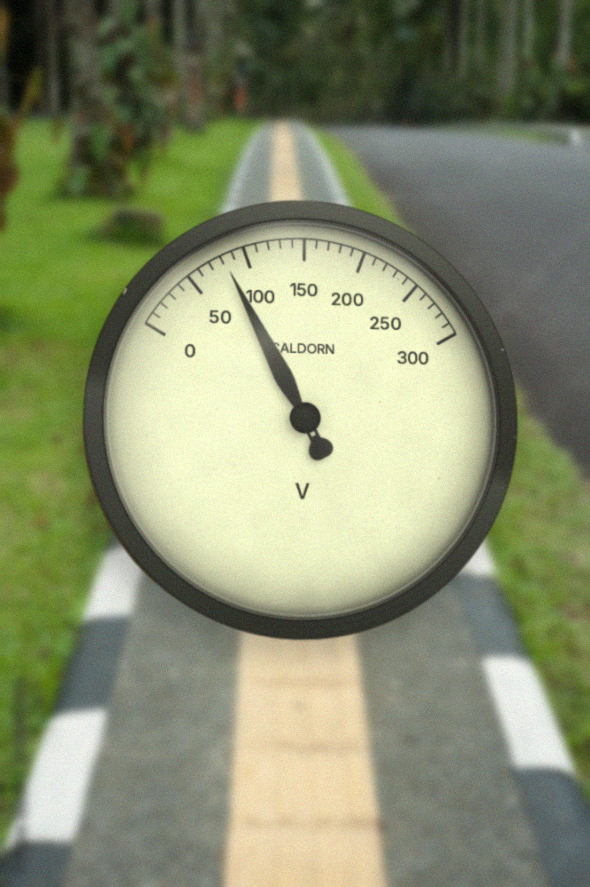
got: 80 V
